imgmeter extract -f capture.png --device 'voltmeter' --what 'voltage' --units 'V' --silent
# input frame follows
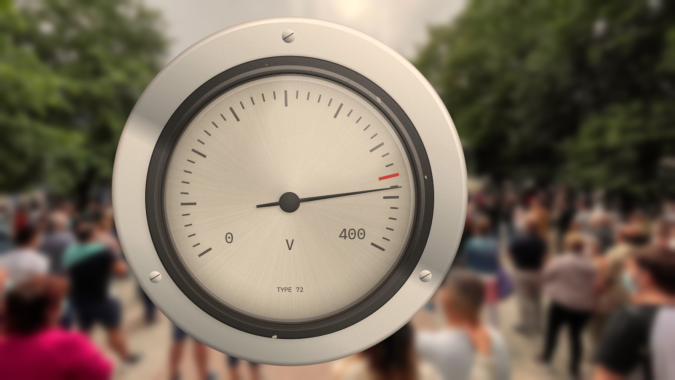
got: 340 V
